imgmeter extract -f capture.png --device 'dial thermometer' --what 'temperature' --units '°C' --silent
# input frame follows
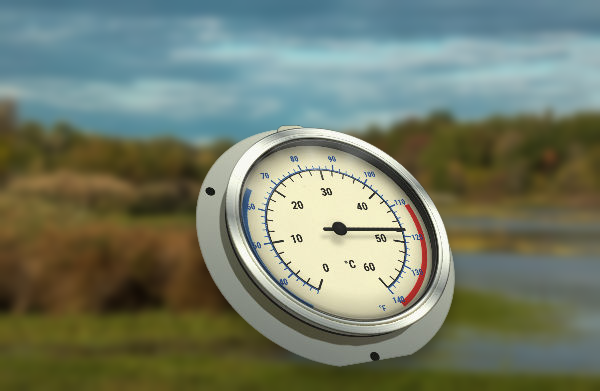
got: 48 °C
